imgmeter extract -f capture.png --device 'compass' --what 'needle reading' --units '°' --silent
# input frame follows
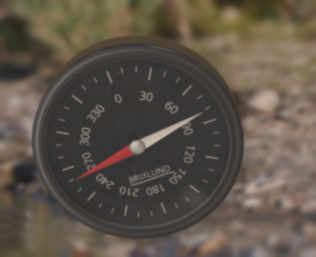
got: 260 °
